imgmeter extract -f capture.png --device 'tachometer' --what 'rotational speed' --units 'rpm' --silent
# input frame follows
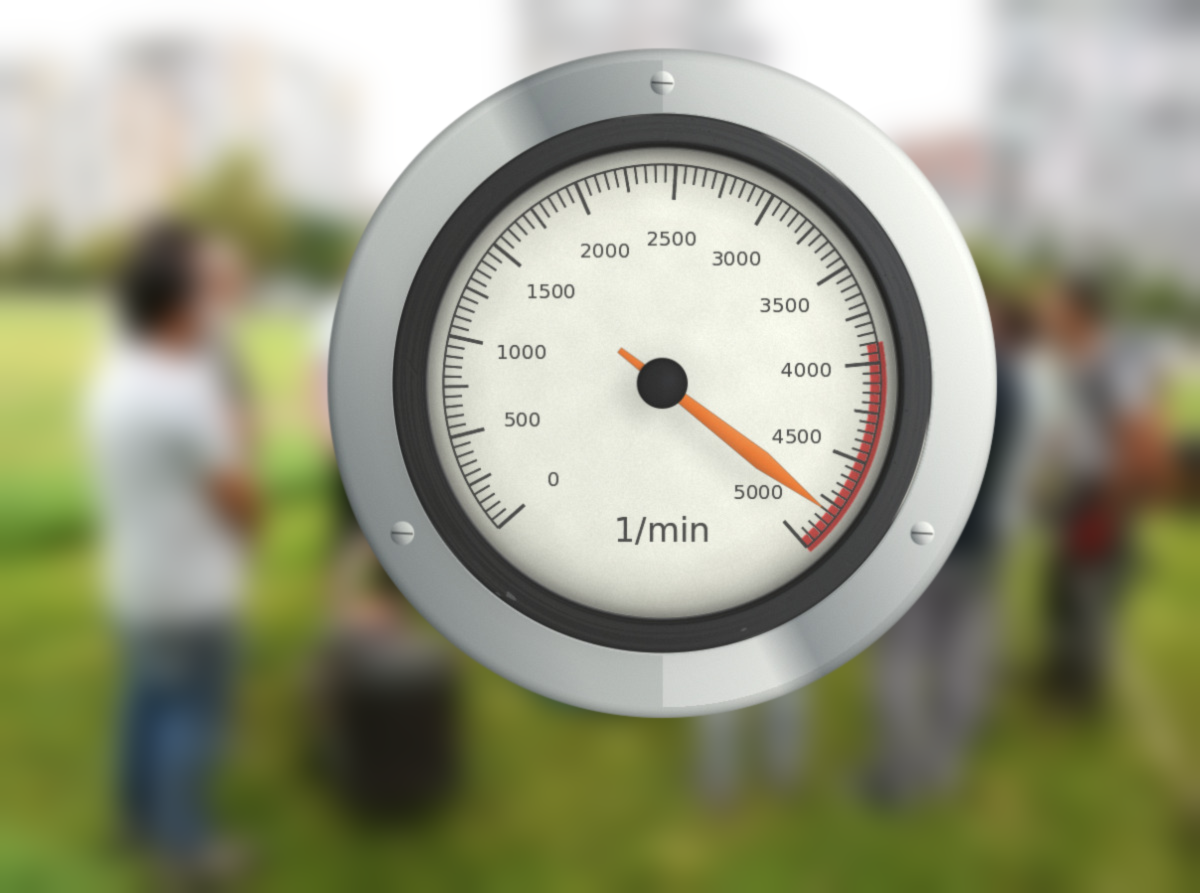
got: 4800 rpm
